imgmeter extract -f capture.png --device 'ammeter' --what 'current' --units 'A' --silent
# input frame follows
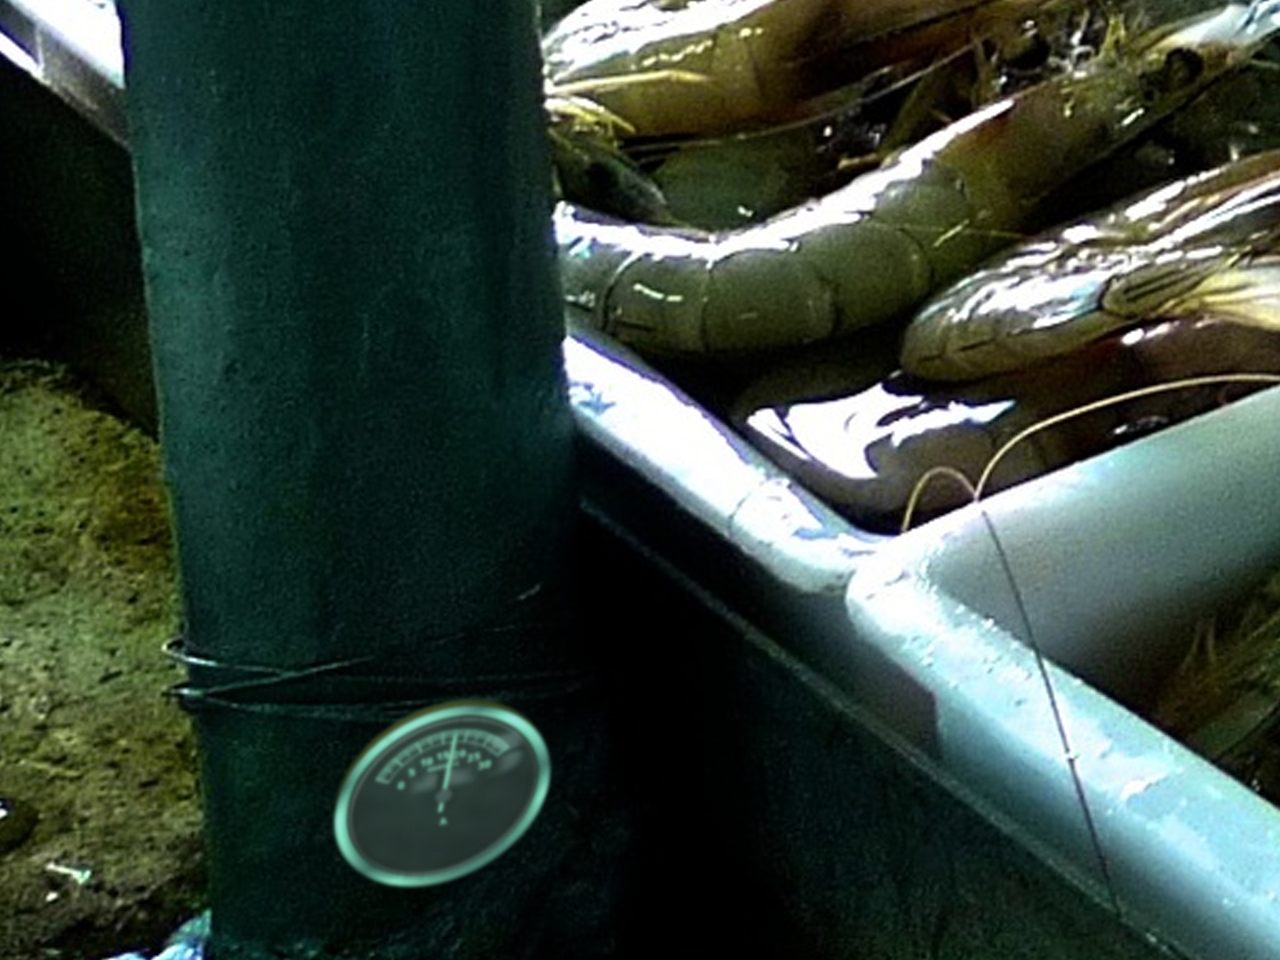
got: 17.5 A
